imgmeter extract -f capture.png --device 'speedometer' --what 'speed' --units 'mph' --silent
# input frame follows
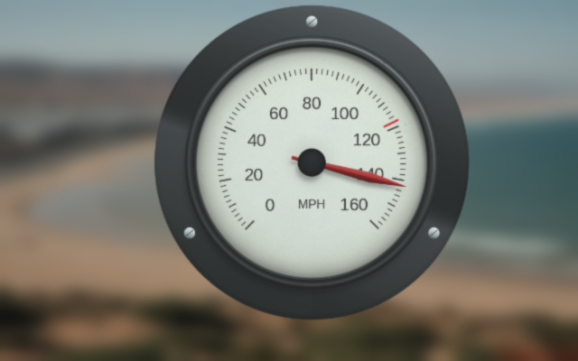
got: 142 mph
